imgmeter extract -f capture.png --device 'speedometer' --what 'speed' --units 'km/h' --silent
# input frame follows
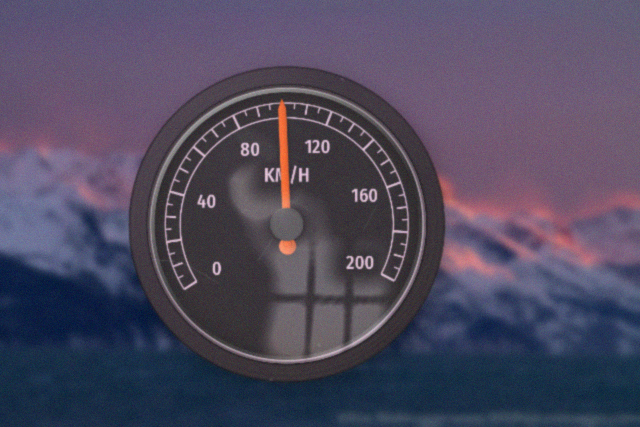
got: 100 km/h
